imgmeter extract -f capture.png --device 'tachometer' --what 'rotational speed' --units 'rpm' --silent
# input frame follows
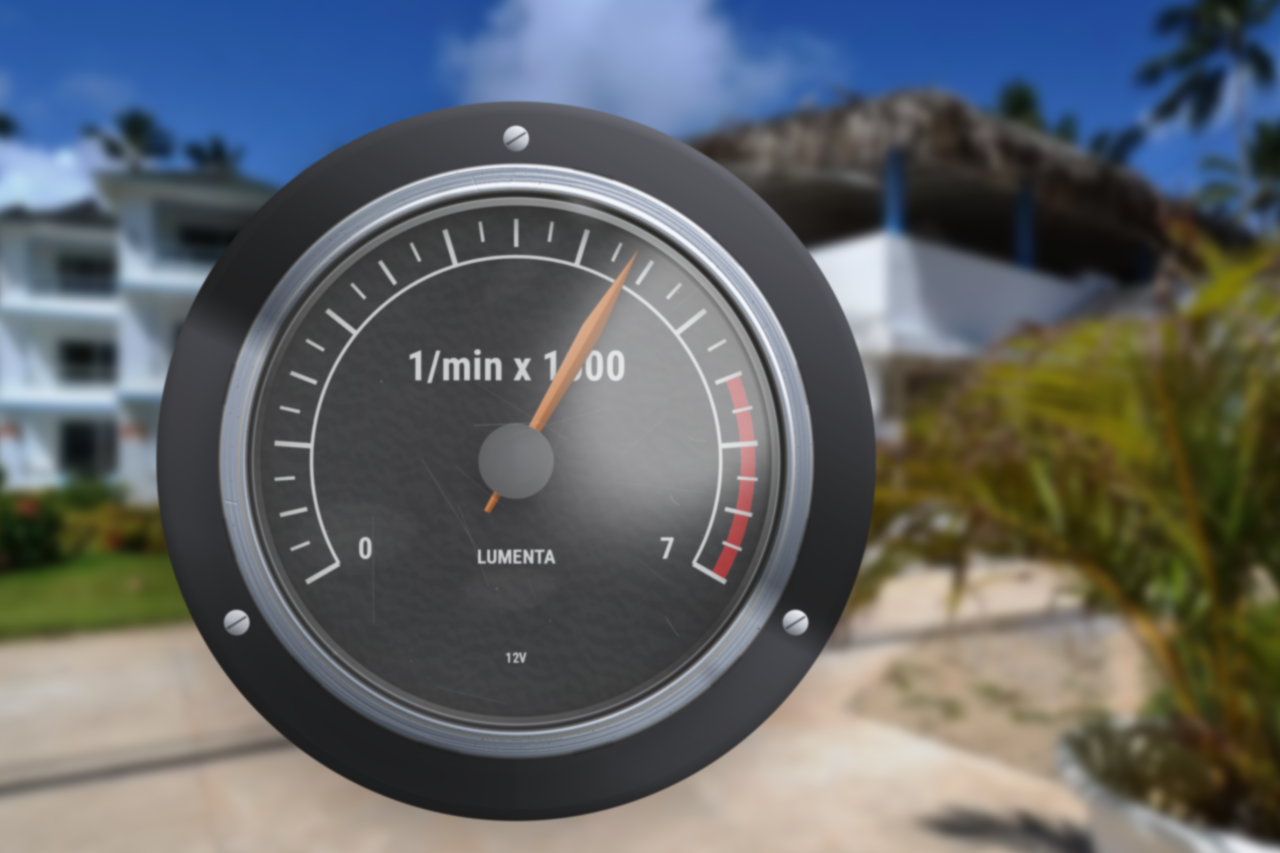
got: 4375 rpm
